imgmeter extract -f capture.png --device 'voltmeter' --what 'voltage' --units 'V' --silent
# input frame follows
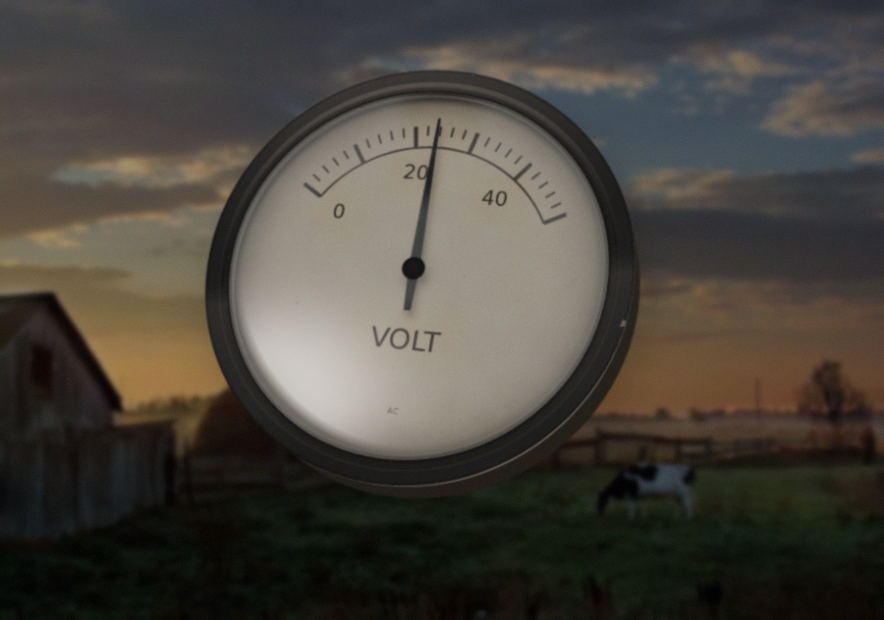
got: 24 V
